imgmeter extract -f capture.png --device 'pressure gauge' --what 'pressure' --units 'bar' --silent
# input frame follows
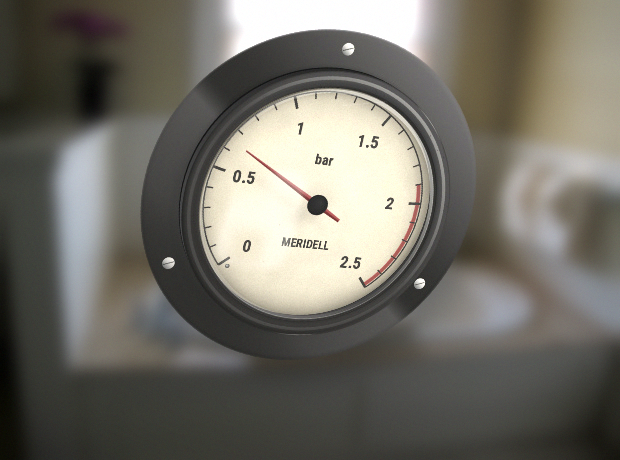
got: 0.65 bar
